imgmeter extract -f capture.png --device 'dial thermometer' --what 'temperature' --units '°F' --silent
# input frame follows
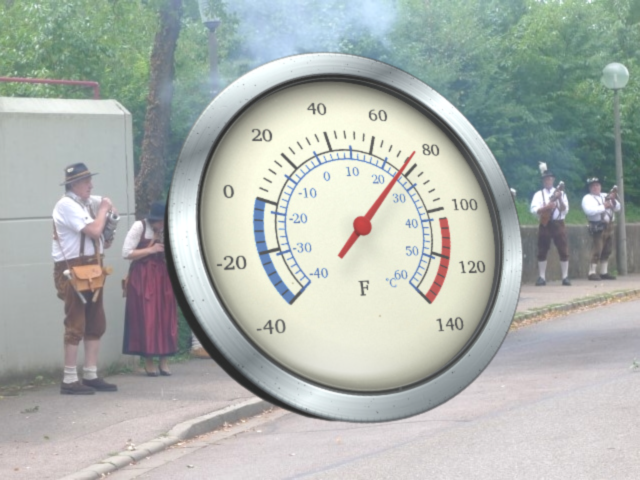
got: 76 °F
